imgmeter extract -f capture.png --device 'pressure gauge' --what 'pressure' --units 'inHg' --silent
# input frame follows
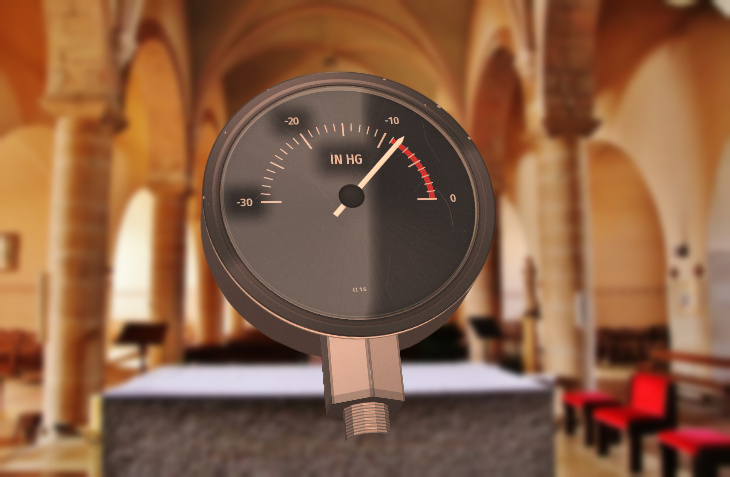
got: -8 inHg
